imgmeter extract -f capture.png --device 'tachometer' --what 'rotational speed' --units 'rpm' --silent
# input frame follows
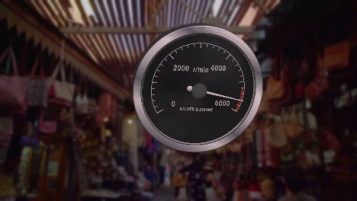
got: 5600 rpm
